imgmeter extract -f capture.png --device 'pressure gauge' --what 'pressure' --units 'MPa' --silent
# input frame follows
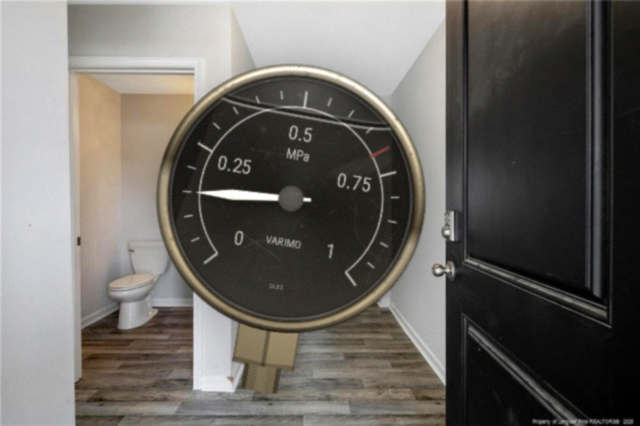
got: 0.15 MPa
